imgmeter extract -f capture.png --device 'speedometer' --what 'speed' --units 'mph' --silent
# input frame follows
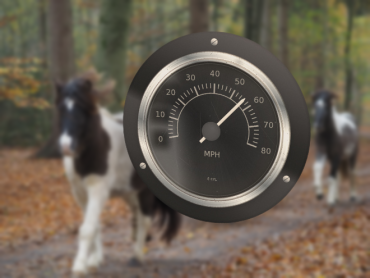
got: 56 mph
